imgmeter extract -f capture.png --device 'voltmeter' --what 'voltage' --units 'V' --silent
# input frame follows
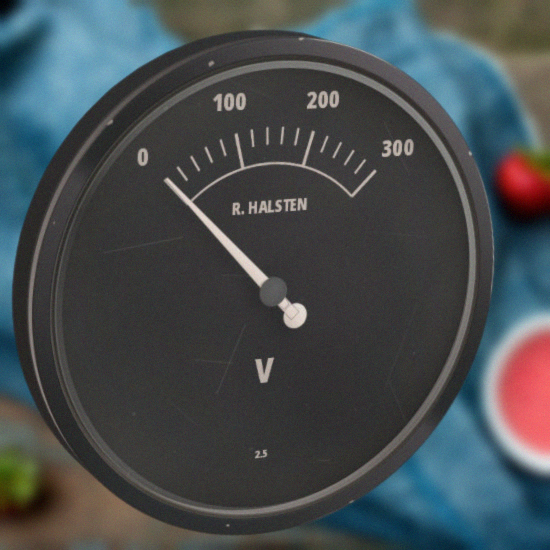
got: 0 V
